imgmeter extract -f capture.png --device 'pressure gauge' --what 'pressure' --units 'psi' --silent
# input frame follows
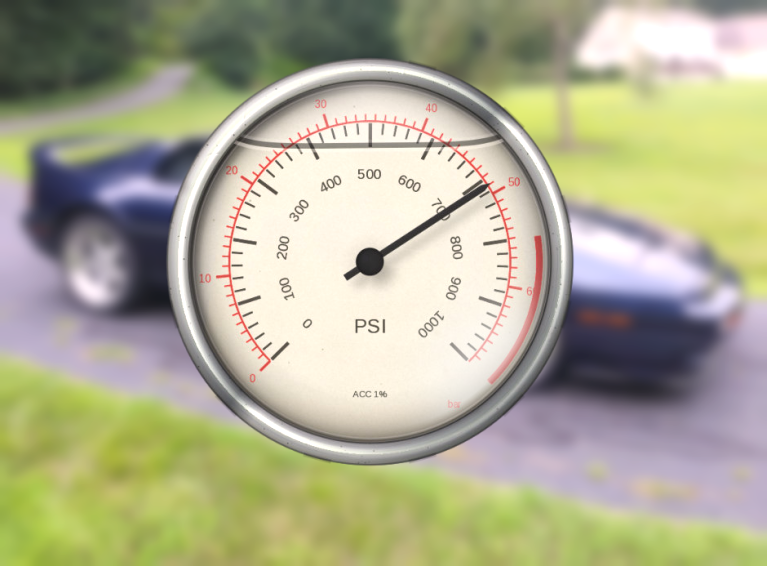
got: 710 psi
